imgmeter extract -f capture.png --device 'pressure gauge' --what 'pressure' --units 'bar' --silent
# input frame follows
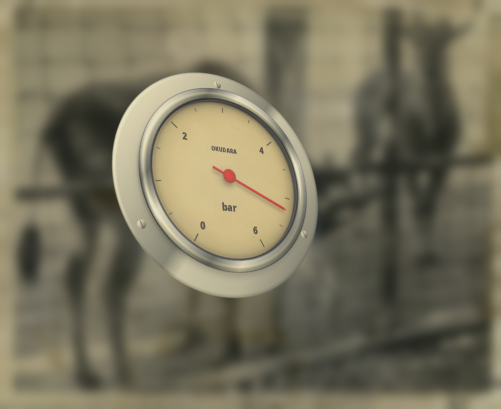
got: 5.25 bar
